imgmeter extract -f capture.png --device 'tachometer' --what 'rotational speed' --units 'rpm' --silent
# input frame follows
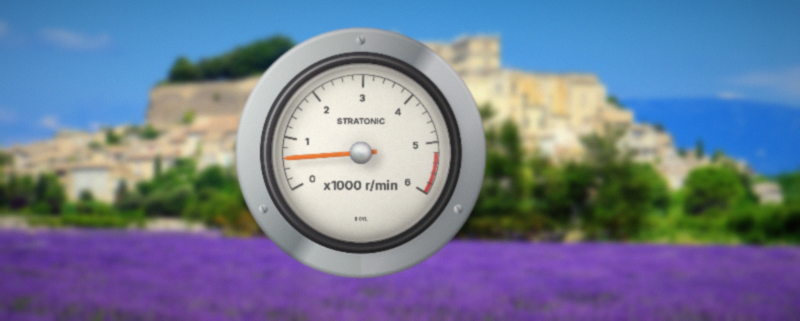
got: 600 rpm
